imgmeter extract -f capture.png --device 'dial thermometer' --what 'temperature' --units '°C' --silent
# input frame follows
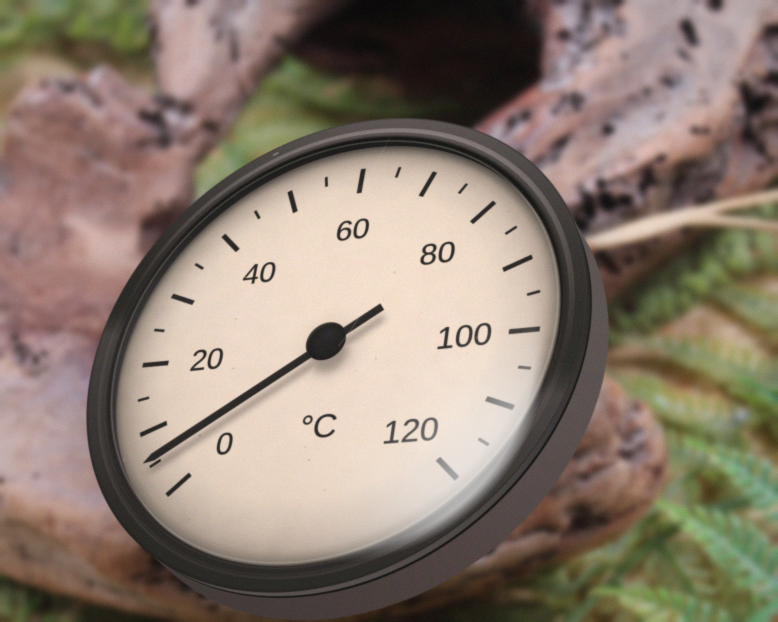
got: 5 °C
